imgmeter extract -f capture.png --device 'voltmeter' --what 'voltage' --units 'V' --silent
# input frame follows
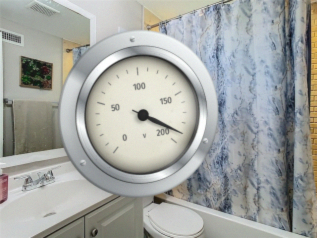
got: 190 V
